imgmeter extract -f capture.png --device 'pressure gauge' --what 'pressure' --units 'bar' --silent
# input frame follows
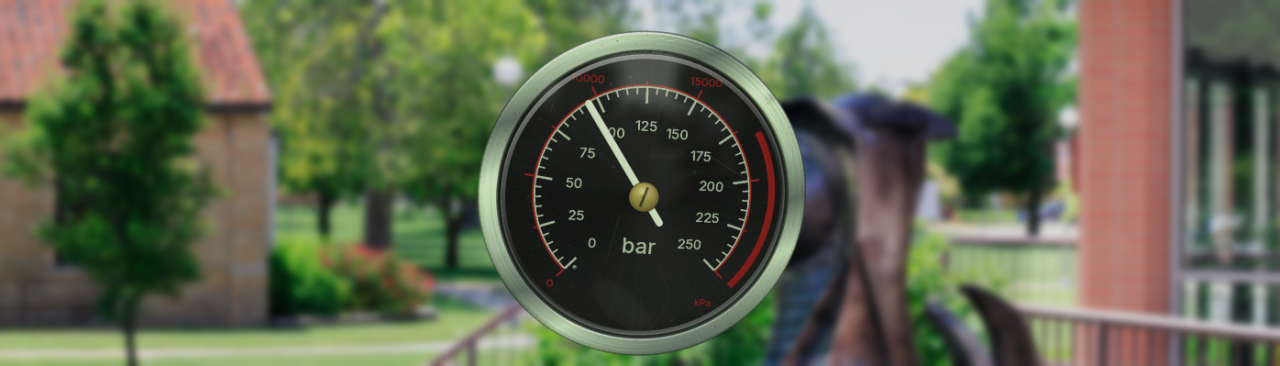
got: 95 bar
